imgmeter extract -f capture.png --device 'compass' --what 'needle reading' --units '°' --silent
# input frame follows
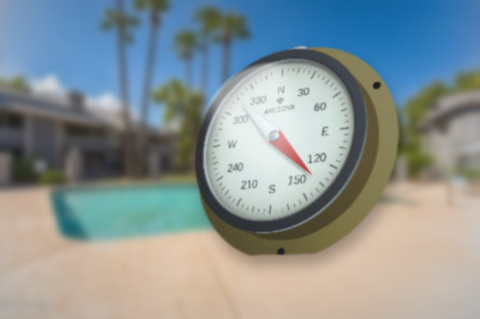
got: 135 °
